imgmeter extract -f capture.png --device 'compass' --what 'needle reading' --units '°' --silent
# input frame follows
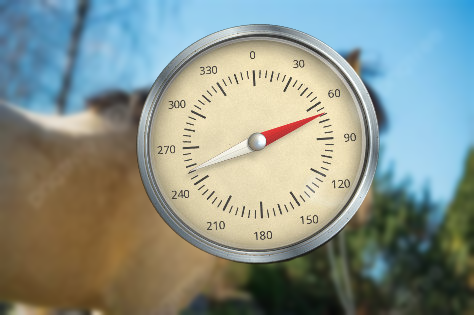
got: 70 °
